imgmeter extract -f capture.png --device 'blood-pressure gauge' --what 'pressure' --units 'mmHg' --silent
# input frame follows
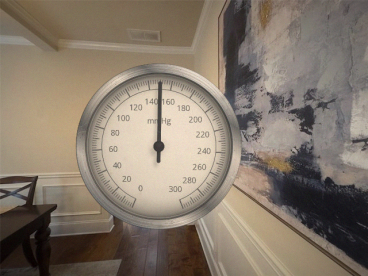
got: 150 mmHg
